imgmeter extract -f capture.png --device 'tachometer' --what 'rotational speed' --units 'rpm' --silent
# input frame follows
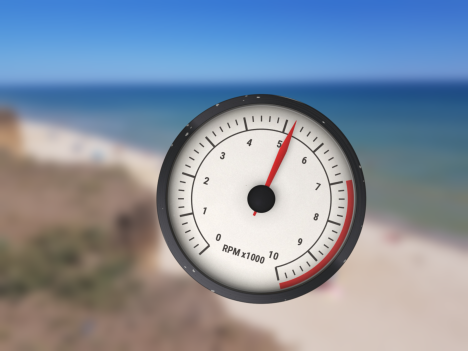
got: 5200 rpm
